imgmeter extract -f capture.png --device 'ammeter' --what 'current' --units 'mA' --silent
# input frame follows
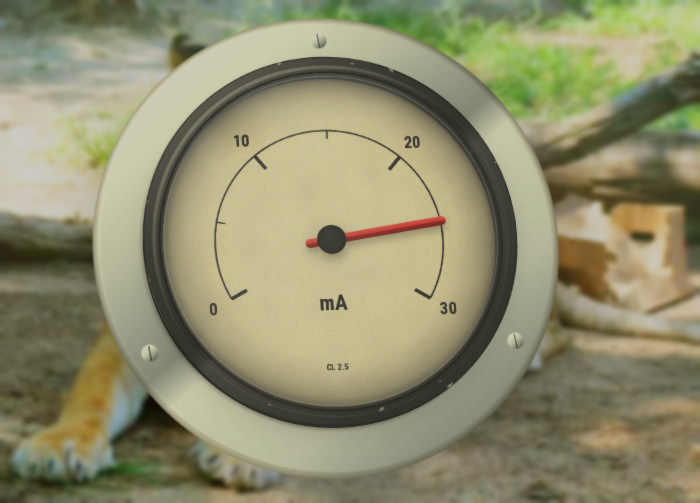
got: 25 mA
